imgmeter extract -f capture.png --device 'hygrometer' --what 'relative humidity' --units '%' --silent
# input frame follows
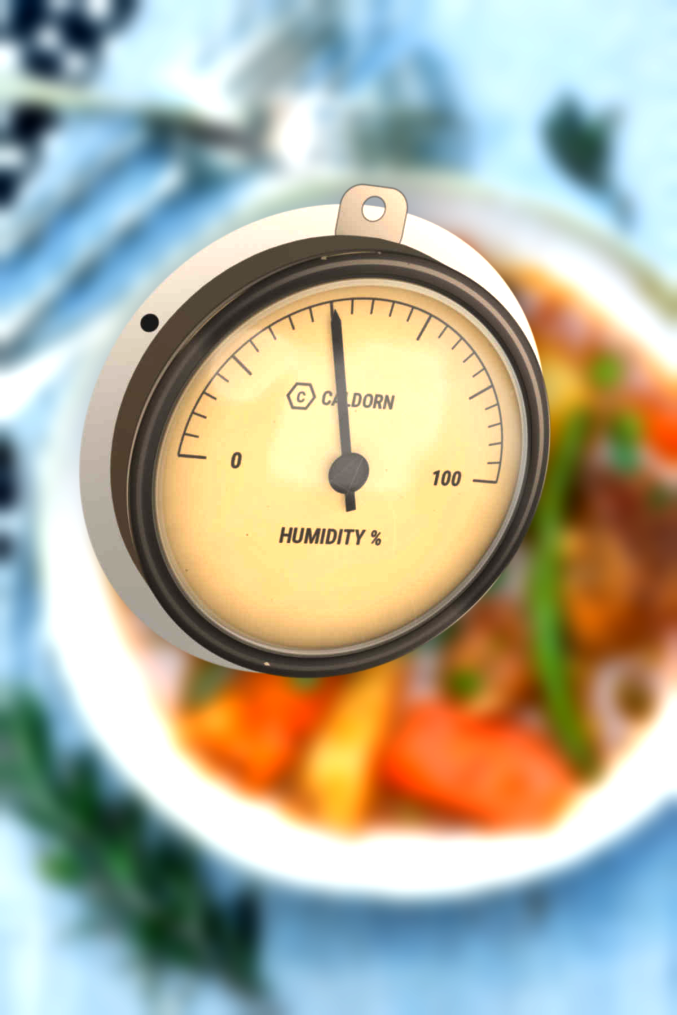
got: 40 %
